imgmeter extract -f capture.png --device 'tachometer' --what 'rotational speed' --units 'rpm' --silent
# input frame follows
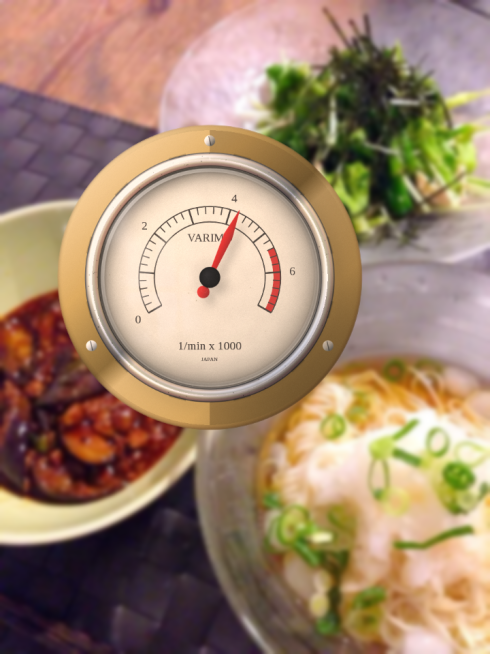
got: 4200 rpm
